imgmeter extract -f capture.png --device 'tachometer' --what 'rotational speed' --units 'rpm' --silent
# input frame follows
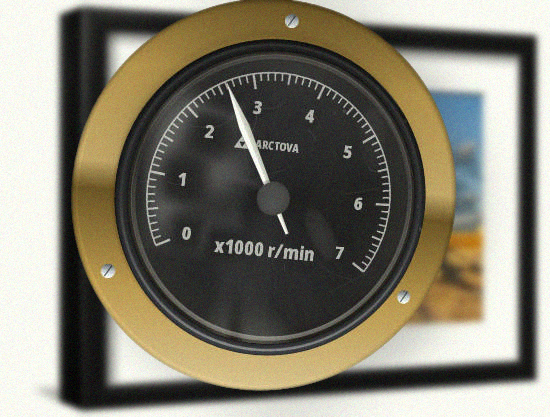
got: 2600 rpm
